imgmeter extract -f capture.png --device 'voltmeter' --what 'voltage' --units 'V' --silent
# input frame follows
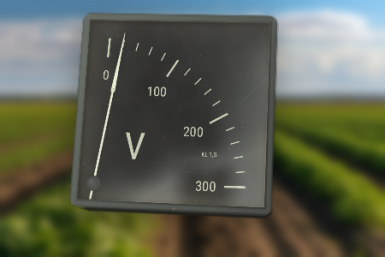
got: 20 V
